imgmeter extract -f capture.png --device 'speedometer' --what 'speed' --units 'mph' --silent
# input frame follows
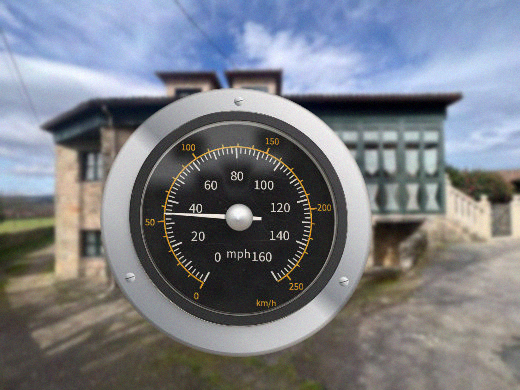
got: 34 mph
